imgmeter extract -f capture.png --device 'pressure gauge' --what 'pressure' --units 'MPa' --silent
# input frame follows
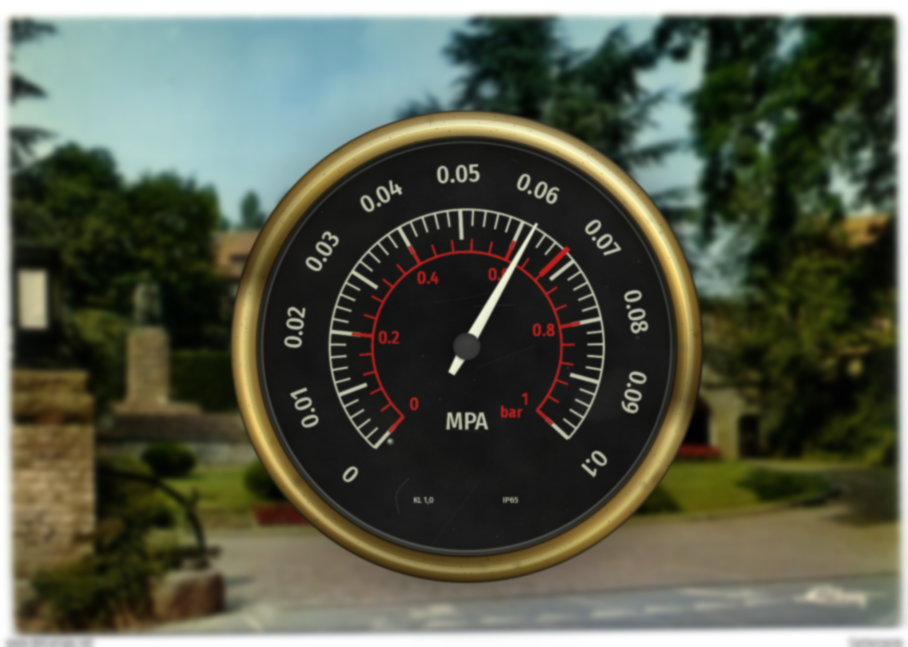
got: 0.062 MPa
